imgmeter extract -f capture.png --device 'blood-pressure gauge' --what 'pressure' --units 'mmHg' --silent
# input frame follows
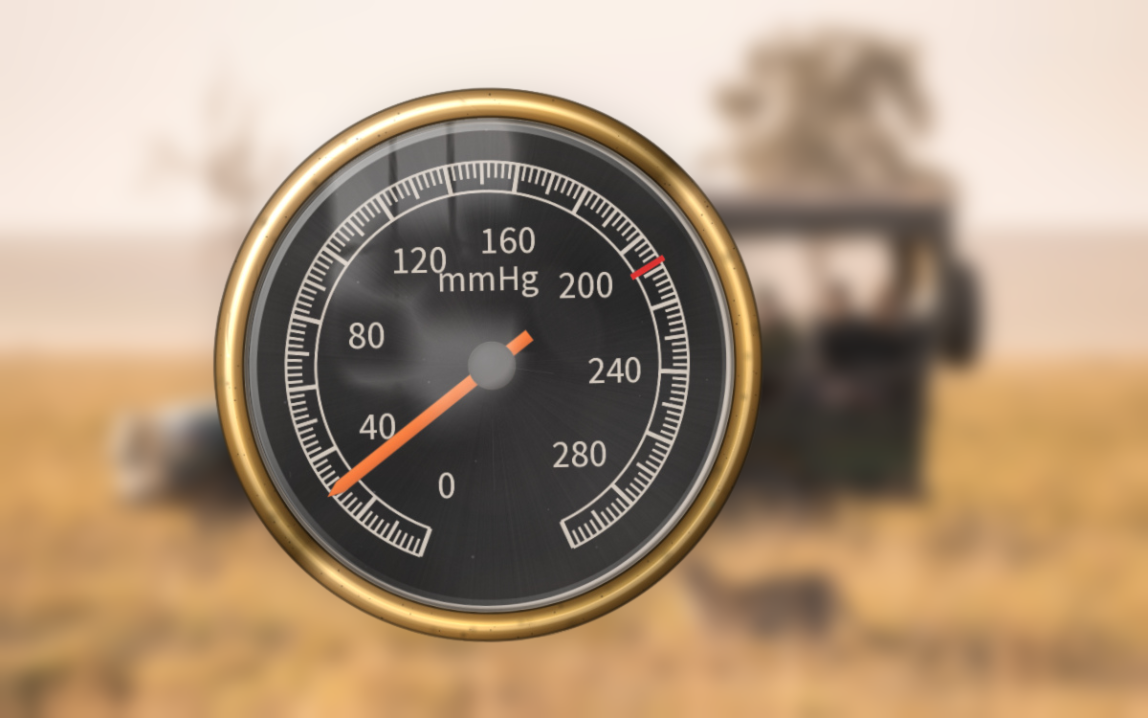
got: 30 mmHg
